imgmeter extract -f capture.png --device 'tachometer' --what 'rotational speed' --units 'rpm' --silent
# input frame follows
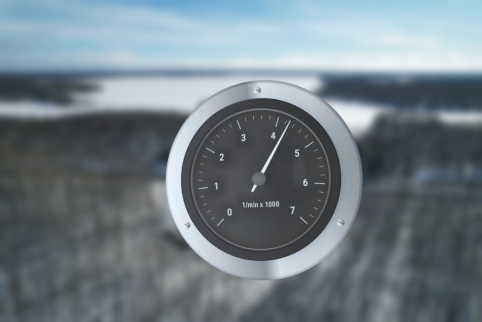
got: 4300 rpm
